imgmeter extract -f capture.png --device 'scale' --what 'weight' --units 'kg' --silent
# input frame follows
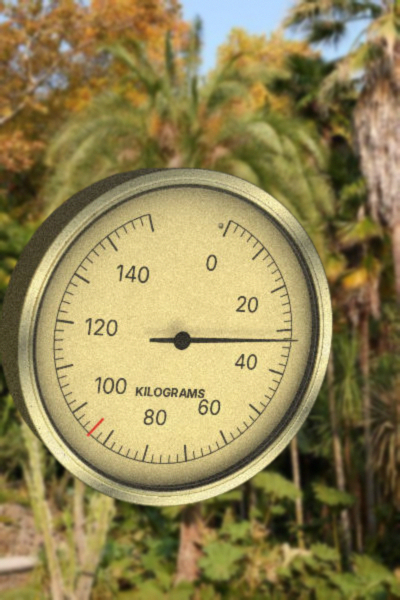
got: 32 kg
